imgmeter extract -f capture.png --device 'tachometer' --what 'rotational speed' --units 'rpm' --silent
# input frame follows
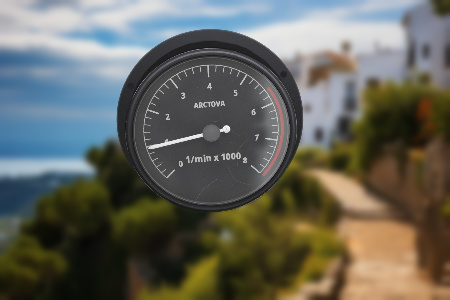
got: 1000 rpm
